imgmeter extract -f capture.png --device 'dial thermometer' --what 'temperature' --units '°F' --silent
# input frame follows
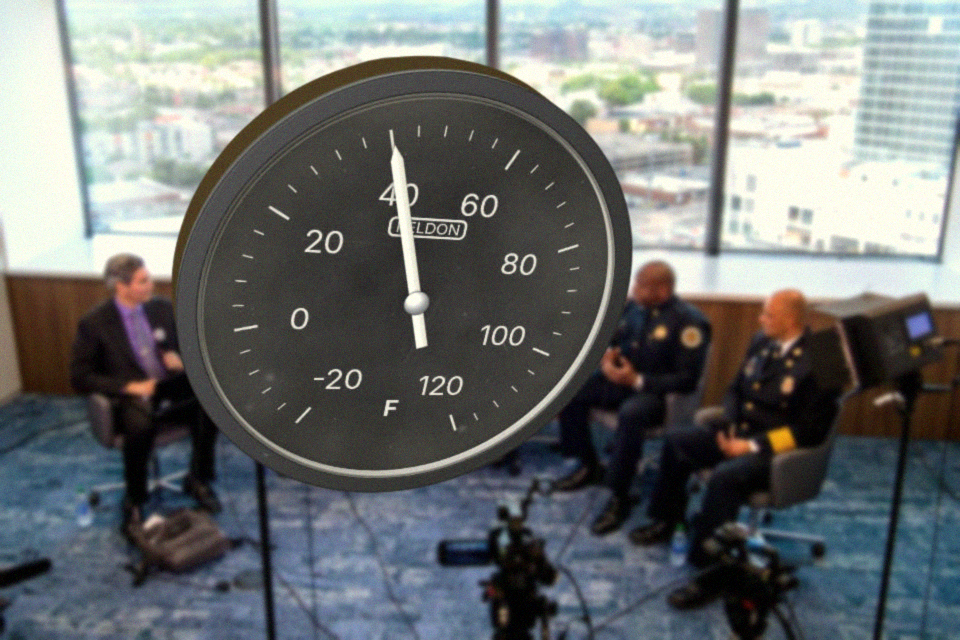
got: 40 °F
